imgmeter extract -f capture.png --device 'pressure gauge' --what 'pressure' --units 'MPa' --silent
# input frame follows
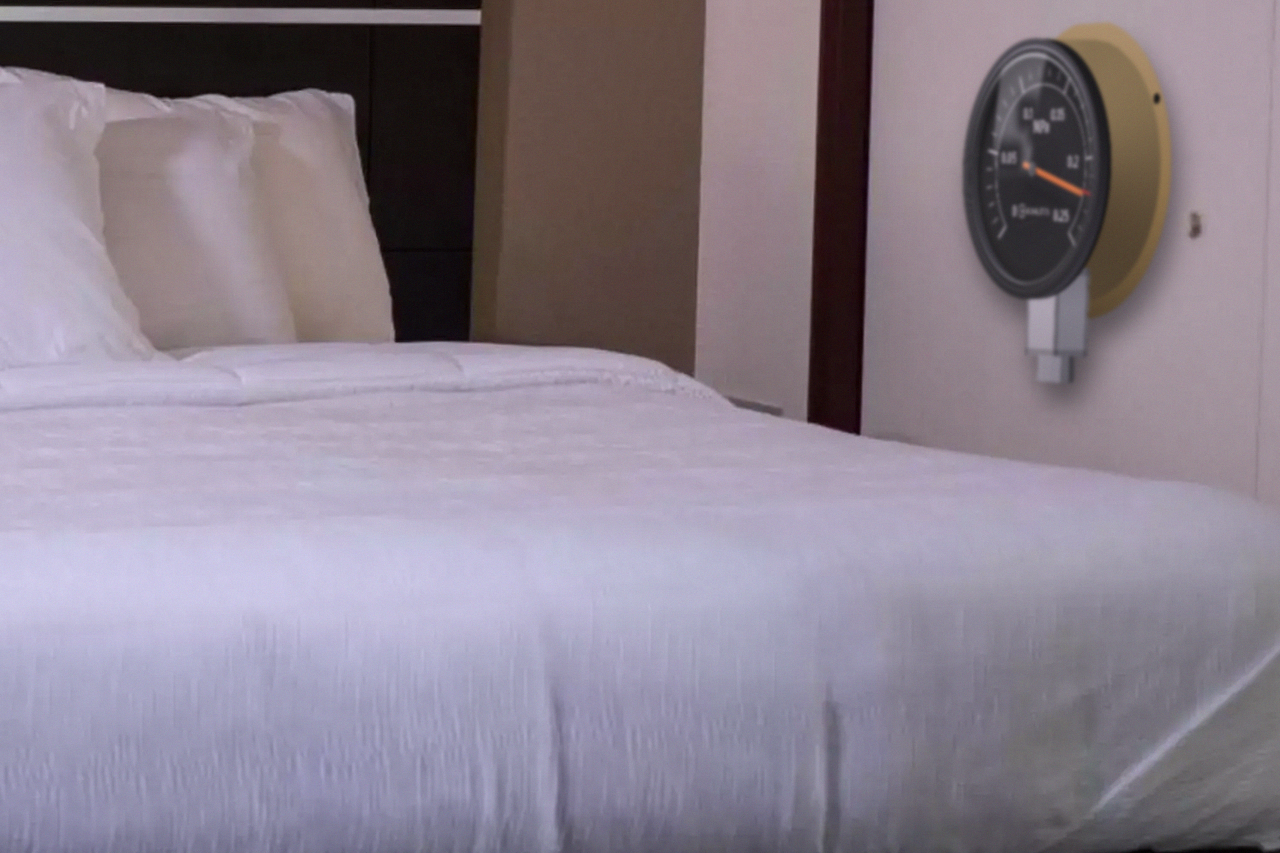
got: 0.22 MPa
